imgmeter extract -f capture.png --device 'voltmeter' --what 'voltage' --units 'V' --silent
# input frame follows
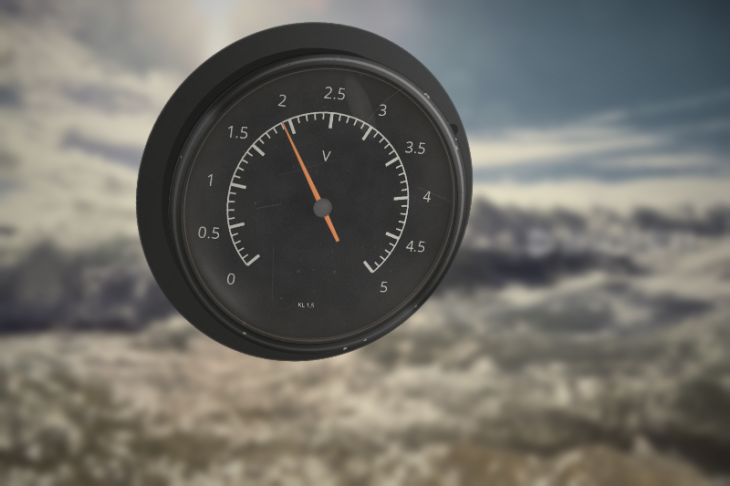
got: 1.9 V
